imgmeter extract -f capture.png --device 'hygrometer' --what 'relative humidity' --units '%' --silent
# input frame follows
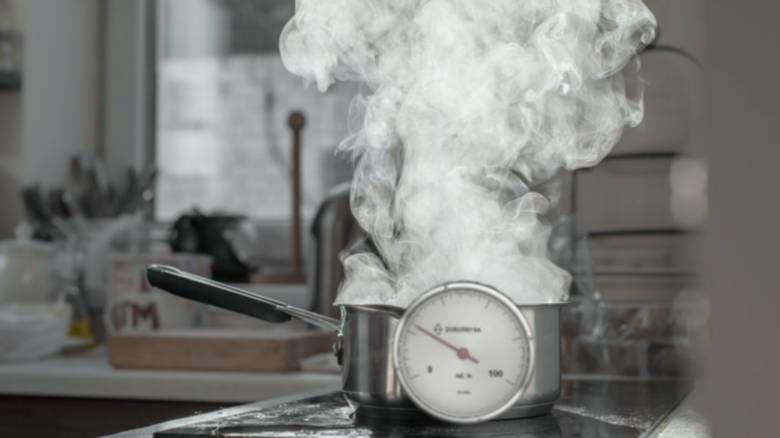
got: 24 %
